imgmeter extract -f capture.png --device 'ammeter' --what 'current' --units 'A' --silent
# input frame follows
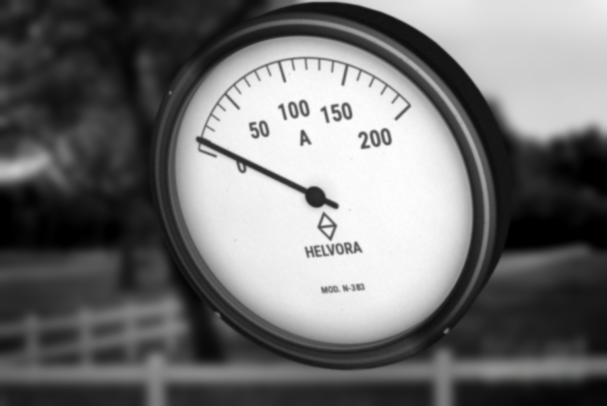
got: 10 A
